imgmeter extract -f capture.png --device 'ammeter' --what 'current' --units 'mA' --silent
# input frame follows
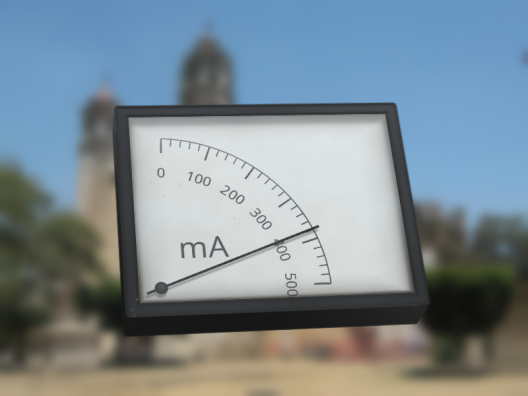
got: 380 mA
